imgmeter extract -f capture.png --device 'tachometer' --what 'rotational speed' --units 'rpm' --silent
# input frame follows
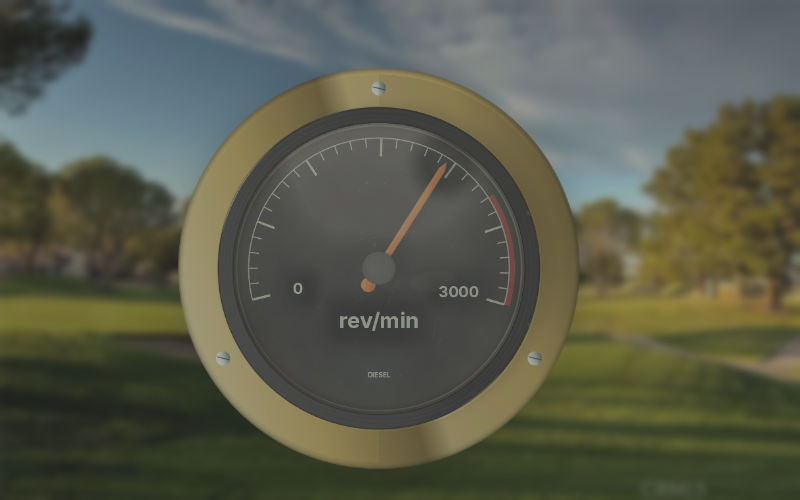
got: 1950 rpm
